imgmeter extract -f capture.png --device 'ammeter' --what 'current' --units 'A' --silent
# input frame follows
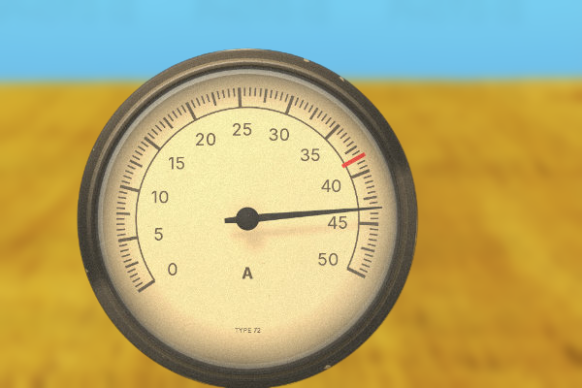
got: 43.5 A
